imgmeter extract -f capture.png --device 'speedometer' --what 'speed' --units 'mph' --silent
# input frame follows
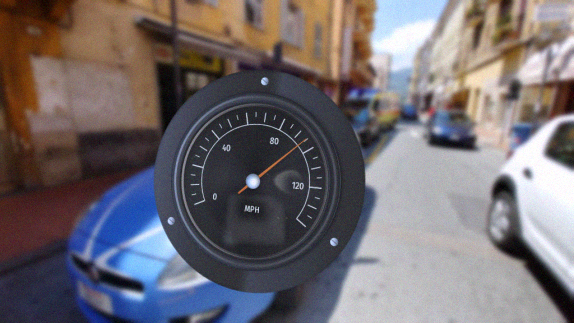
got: 95 mph
